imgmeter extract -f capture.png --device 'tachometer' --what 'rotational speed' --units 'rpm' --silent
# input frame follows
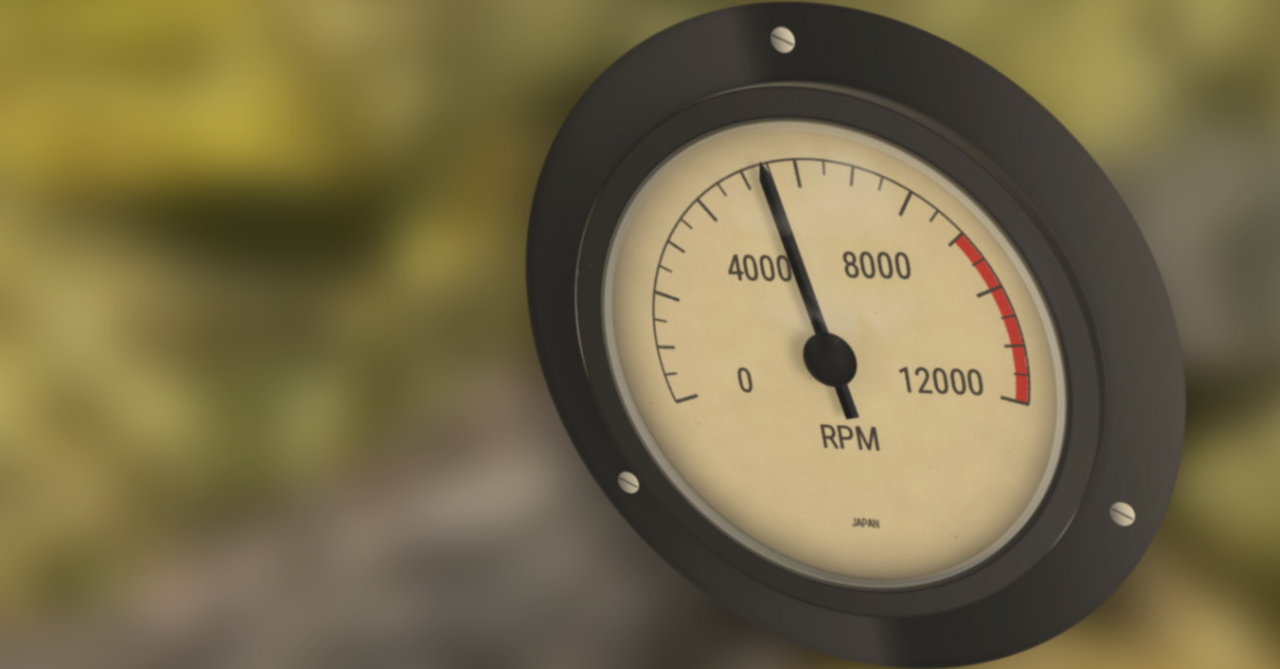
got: 5500 rpm
